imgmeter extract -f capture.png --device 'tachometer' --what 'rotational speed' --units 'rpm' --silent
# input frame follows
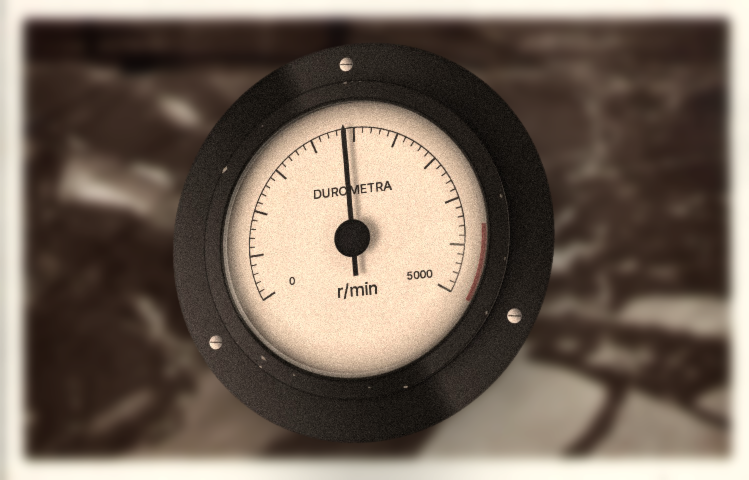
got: 2400 rpm
